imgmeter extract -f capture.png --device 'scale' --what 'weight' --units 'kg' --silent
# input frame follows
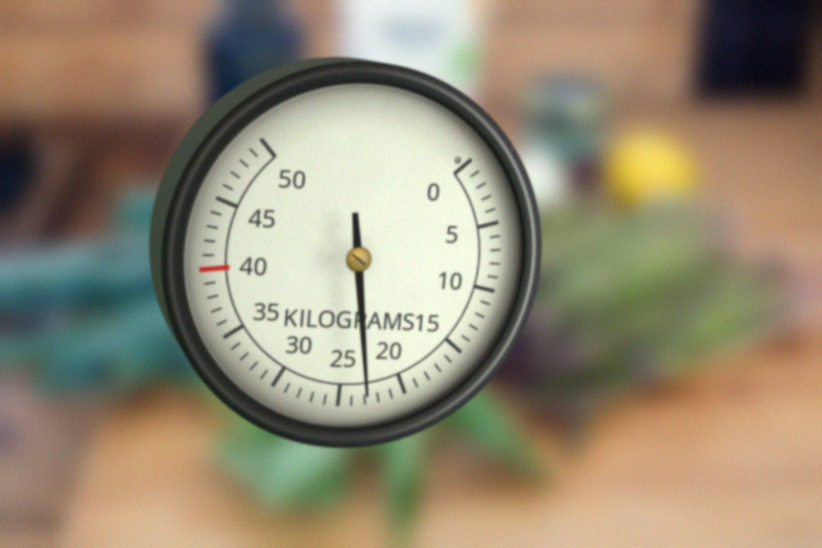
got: 23 kg
